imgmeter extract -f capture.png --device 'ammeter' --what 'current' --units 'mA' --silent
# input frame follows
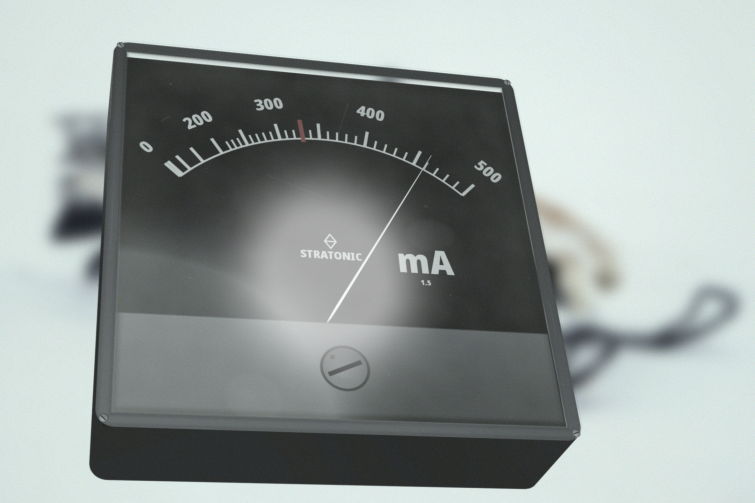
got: 460 mA
